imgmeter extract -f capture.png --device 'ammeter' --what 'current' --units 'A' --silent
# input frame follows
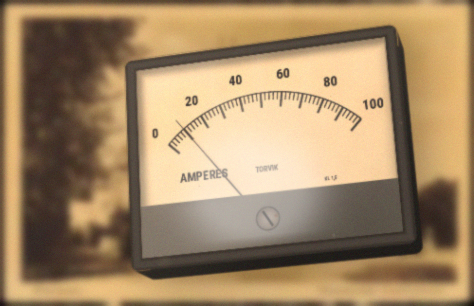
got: 10 A
